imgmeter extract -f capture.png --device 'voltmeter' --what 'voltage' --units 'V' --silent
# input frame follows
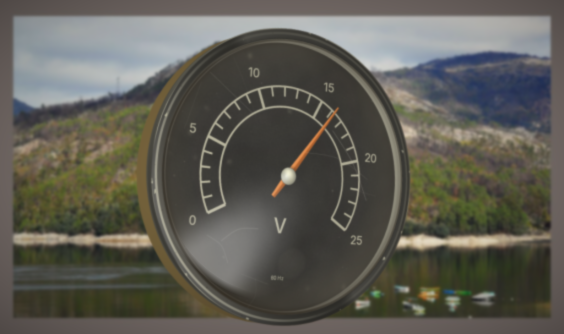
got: 16 V
